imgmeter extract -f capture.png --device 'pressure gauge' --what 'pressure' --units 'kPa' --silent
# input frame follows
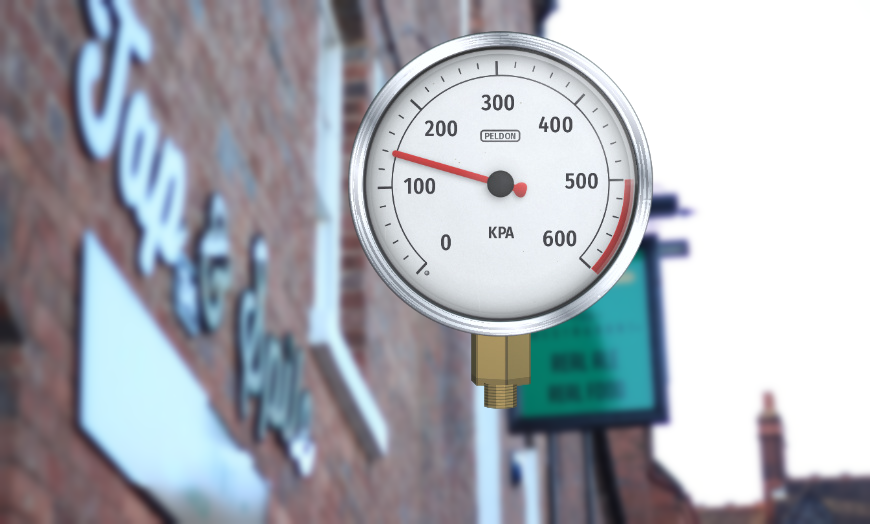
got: 140 kPa
